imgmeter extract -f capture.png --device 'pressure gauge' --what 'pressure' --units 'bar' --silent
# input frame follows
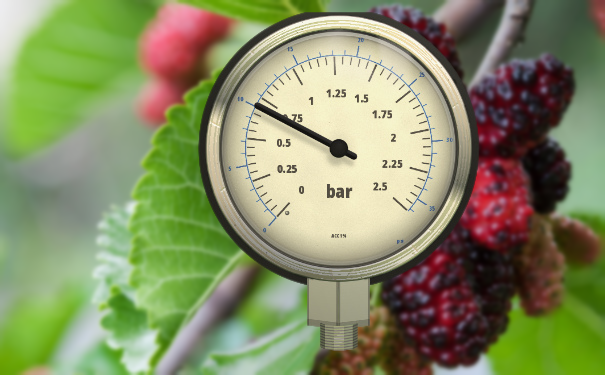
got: 0.7 bar
